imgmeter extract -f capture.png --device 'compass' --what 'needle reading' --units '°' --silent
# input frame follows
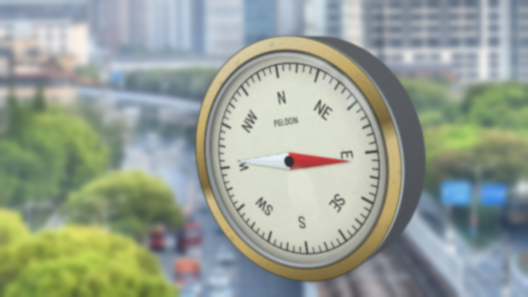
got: 95 °
